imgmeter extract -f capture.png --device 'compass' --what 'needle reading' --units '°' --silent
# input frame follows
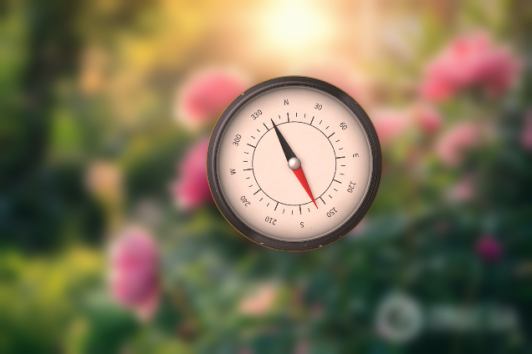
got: 160 °
